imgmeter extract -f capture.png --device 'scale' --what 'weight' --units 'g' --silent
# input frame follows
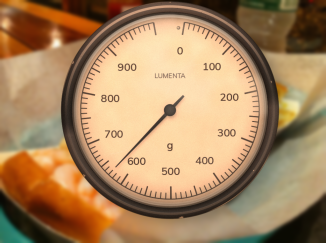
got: 630 g
